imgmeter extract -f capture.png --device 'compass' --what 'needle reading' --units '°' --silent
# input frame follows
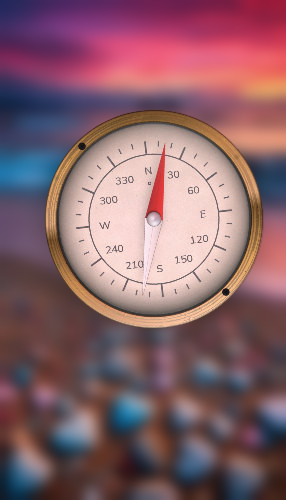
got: 15 °
